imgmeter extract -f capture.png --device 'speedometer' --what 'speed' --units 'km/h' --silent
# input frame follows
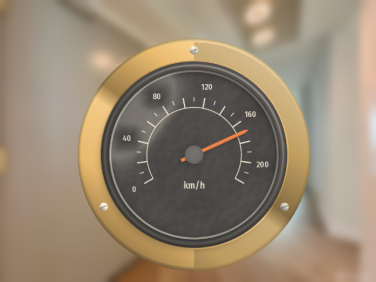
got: 170 km/h
